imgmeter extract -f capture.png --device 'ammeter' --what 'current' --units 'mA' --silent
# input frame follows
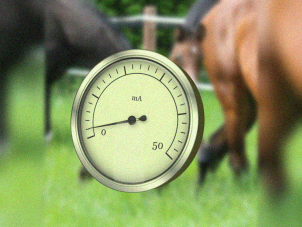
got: 2 mA
